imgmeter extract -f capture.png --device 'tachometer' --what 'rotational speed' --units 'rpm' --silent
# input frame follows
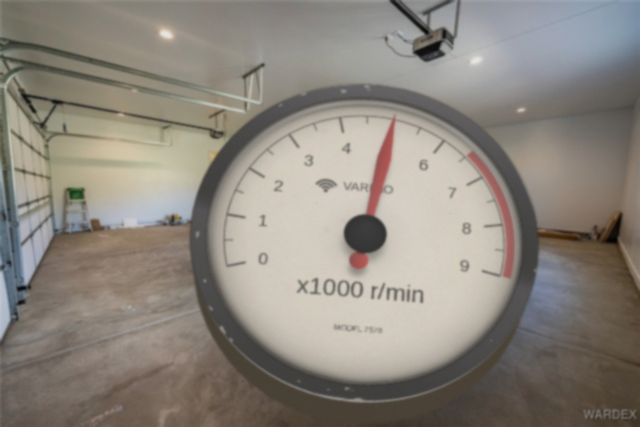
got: 5000 rpm
